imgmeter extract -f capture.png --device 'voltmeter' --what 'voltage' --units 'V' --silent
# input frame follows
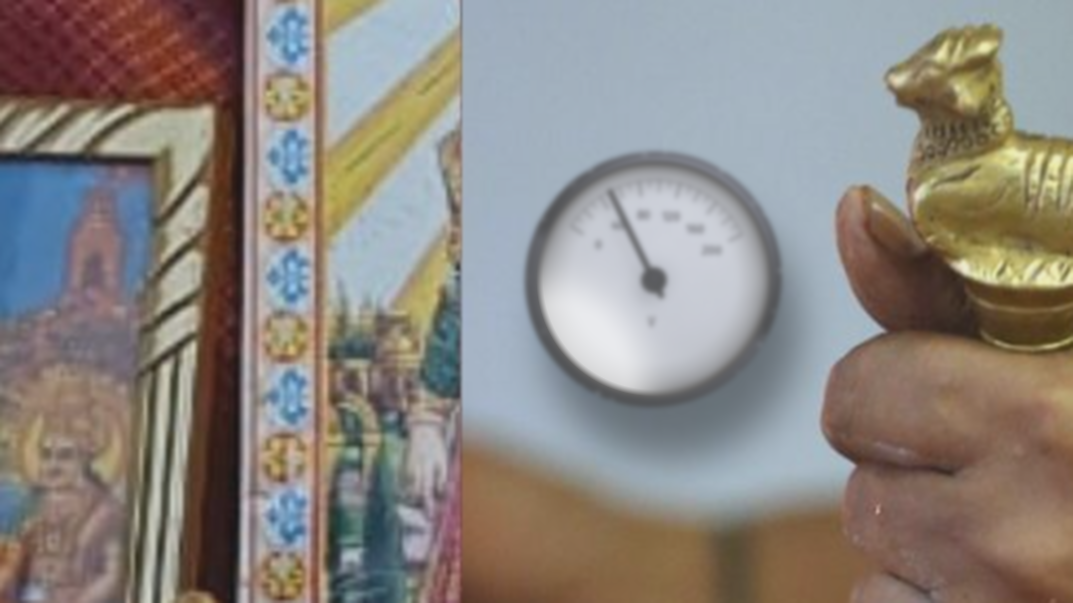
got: 50 V
